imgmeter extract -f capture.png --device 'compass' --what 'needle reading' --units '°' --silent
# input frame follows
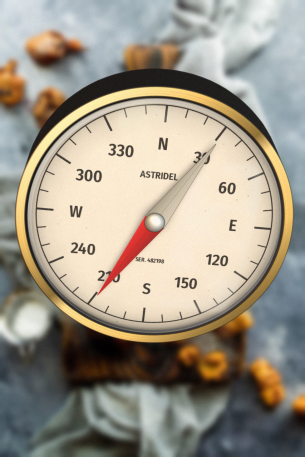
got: 210 °
